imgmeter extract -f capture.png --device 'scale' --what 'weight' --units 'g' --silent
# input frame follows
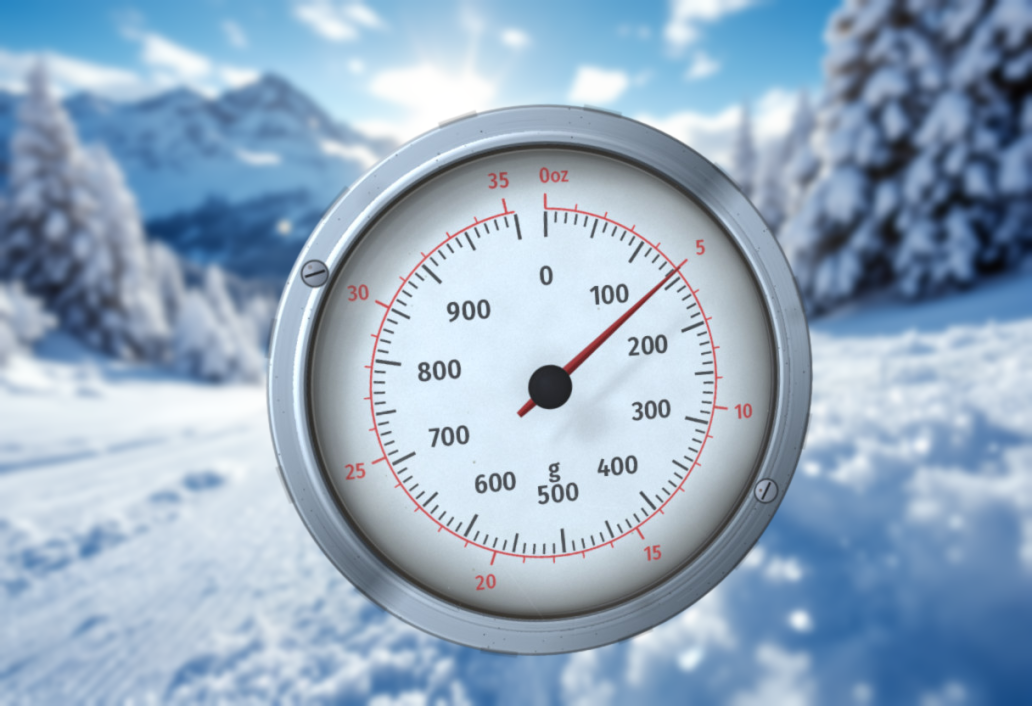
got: 140 g
